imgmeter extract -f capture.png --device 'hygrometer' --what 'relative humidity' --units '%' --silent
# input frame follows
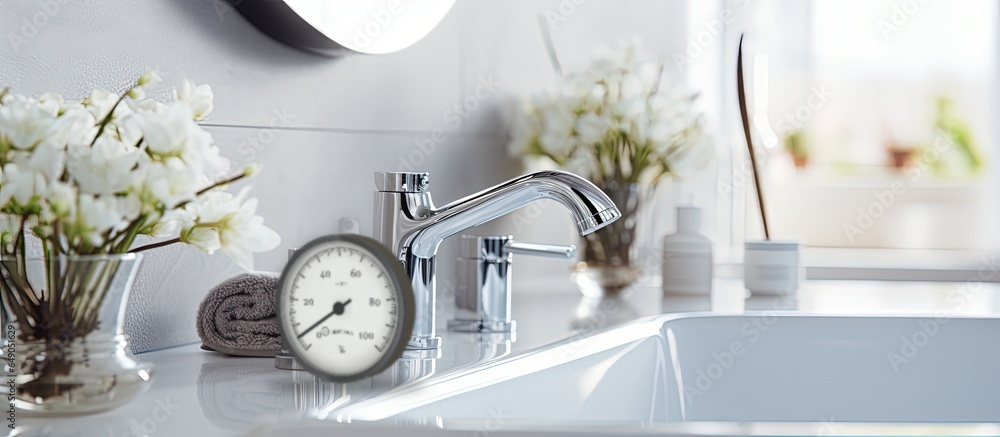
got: 5 %
